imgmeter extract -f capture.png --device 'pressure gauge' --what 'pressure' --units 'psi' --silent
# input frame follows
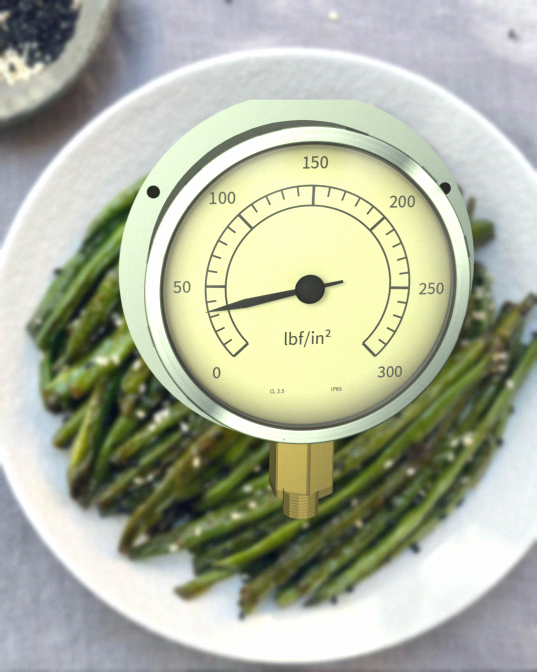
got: 35 psi
